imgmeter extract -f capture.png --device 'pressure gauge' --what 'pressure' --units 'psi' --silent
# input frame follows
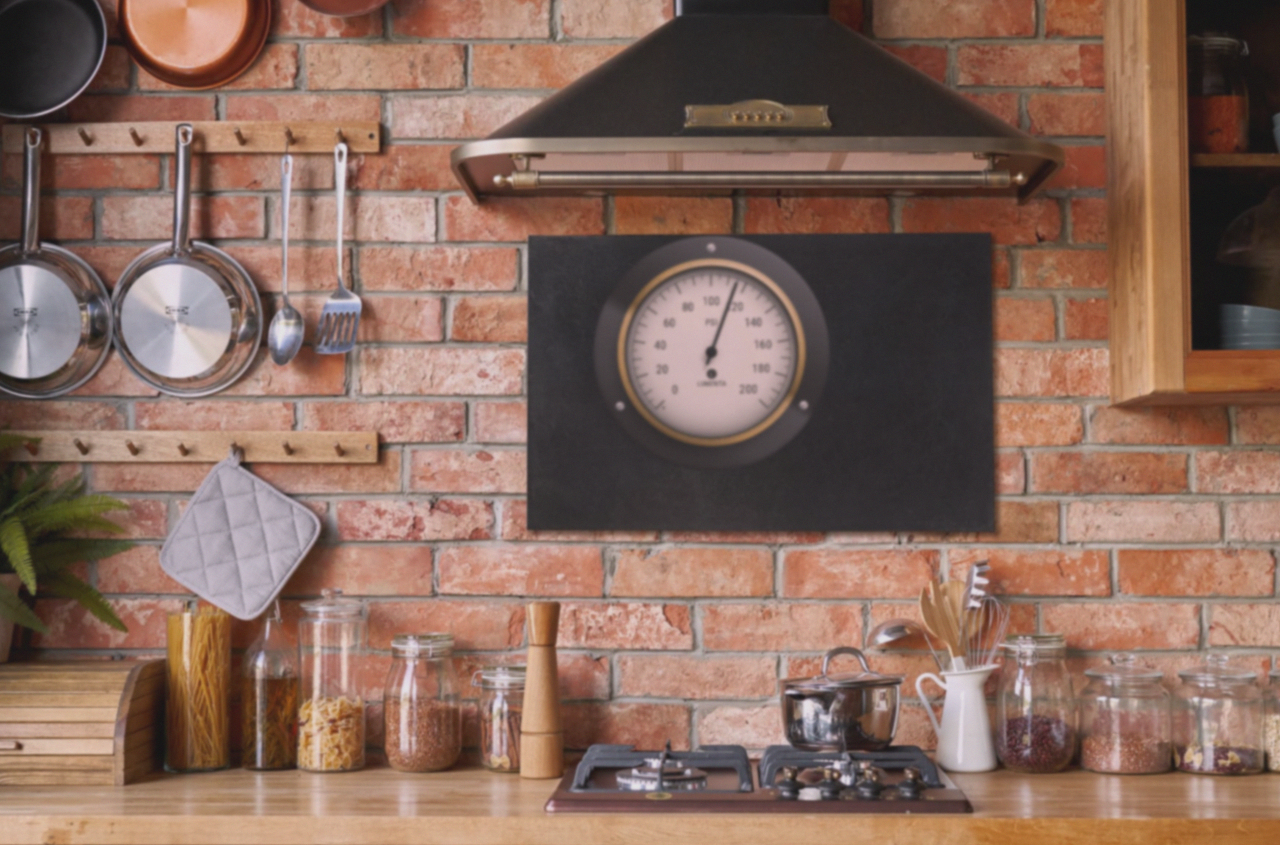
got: 115 psi
